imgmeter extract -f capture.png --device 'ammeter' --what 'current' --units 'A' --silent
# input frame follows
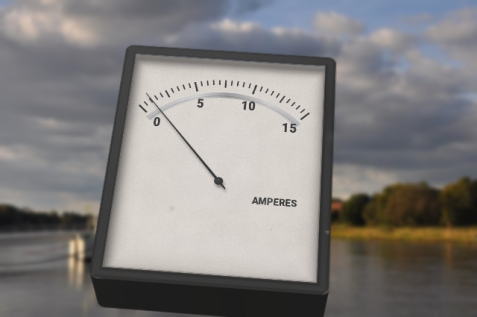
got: 1 A
